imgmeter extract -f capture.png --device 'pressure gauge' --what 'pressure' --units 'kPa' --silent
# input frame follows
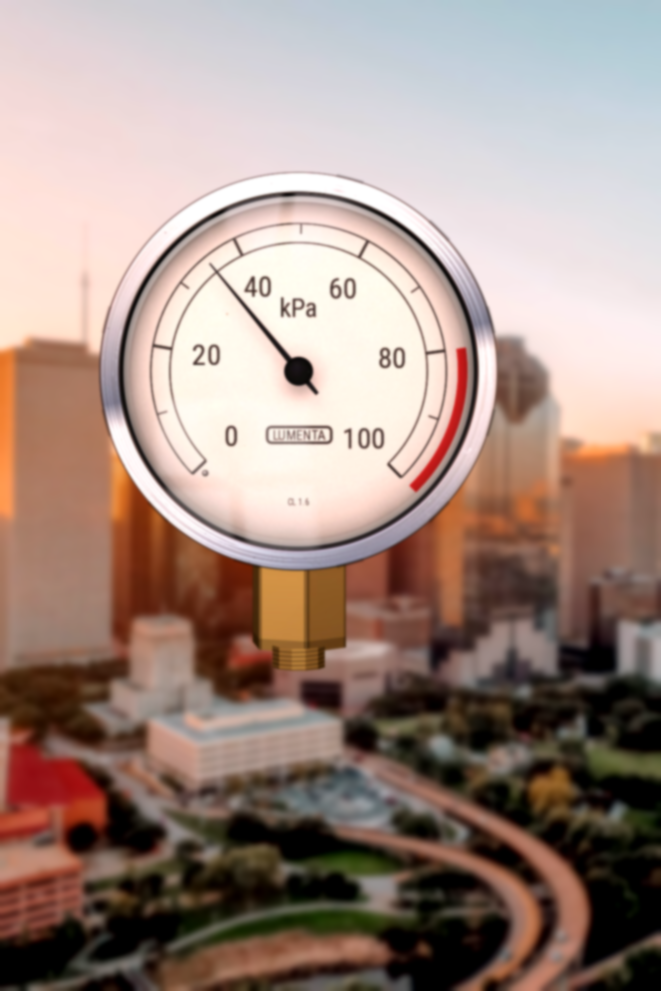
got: 35 kPa
